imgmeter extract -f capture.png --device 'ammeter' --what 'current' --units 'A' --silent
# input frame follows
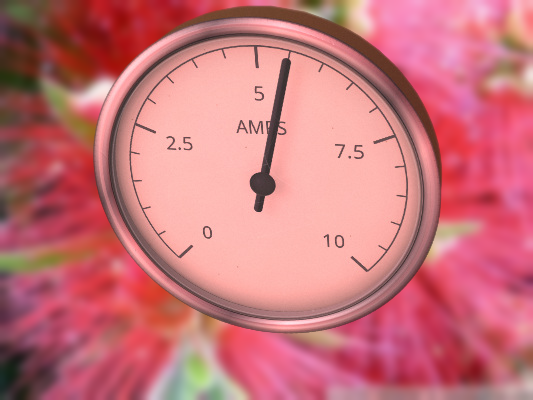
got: 5.5 A
